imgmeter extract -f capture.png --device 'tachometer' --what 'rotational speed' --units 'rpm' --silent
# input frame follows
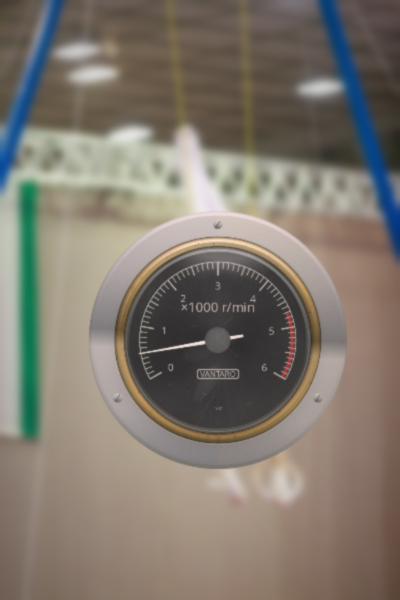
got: 500 rpm
